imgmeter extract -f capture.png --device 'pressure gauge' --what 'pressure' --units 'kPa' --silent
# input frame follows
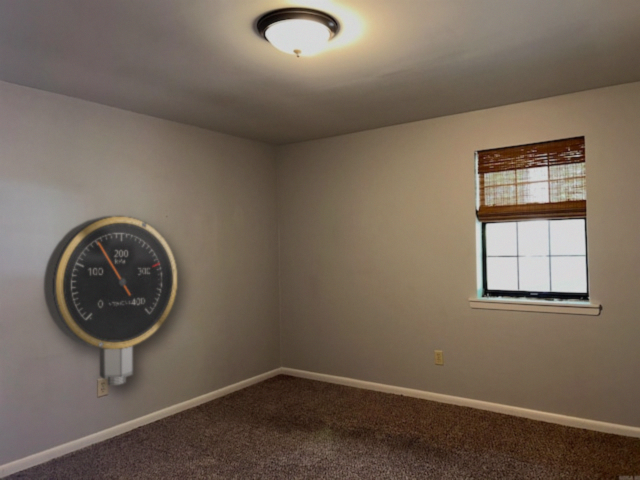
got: 150 kPa
